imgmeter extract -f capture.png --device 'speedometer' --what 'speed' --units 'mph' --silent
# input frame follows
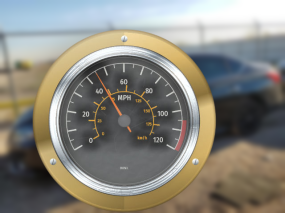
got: 45 mph
